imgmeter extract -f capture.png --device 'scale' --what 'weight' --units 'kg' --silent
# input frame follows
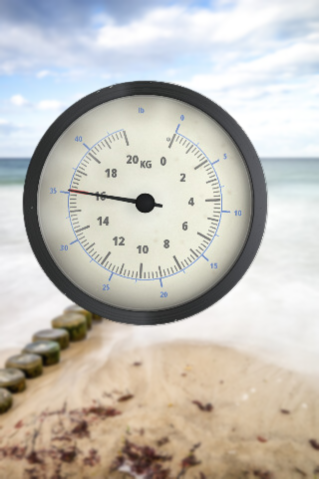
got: 16 kg
